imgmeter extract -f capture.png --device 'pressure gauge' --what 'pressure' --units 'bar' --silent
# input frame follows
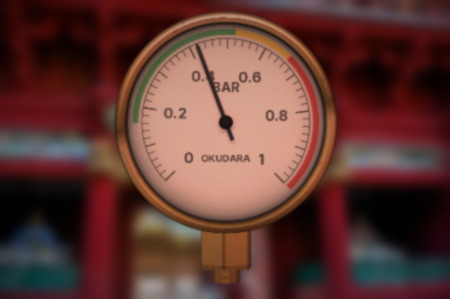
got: 0.42 bar
